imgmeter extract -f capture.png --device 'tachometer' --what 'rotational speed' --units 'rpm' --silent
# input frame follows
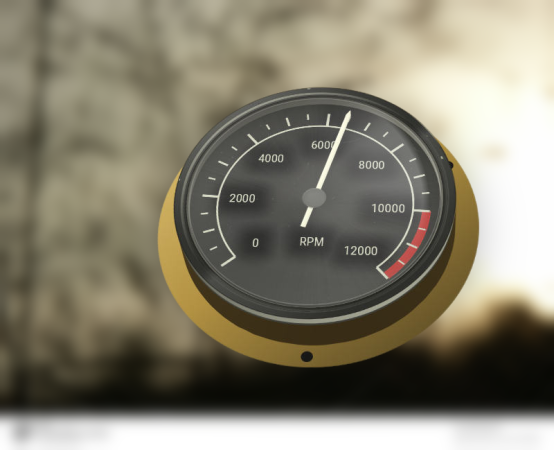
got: 6500 rpm
